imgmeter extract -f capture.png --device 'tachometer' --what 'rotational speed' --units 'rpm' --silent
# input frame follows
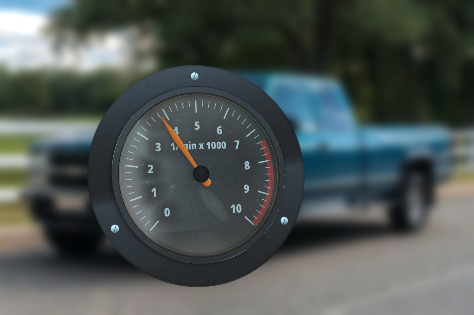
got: 3800 rpm
